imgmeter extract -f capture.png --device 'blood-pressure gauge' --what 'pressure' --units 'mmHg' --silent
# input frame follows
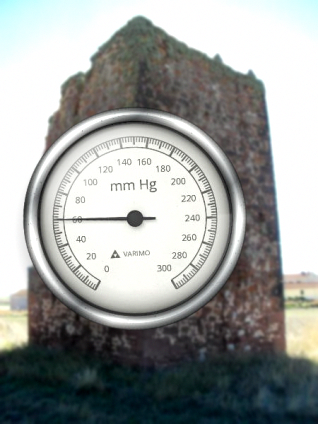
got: 60 mmHg
